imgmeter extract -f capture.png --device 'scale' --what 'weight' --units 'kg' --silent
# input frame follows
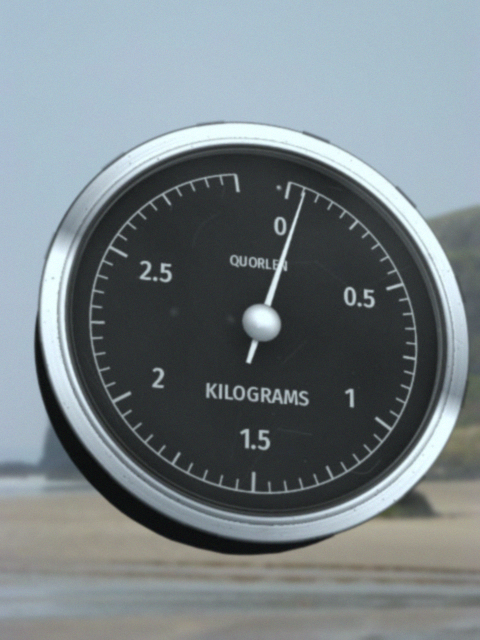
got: 0.05 kg
